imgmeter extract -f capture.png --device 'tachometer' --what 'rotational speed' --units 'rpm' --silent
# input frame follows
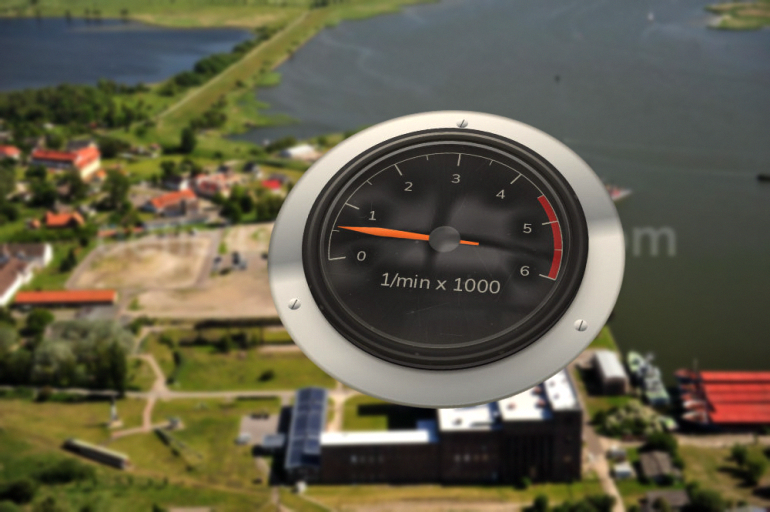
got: 500 rpm
